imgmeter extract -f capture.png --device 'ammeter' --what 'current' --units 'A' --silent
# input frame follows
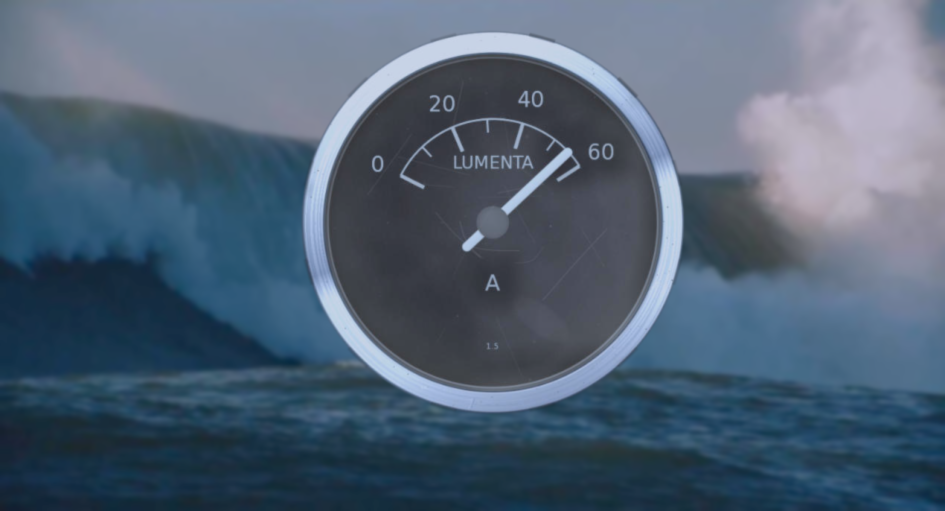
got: 55 A
